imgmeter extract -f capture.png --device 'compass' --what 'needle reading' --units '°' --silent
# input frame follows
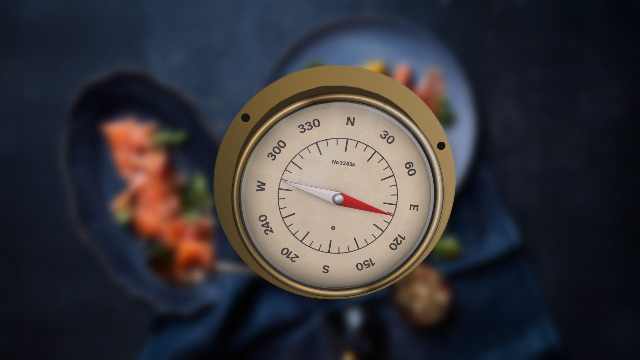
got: 100 °
